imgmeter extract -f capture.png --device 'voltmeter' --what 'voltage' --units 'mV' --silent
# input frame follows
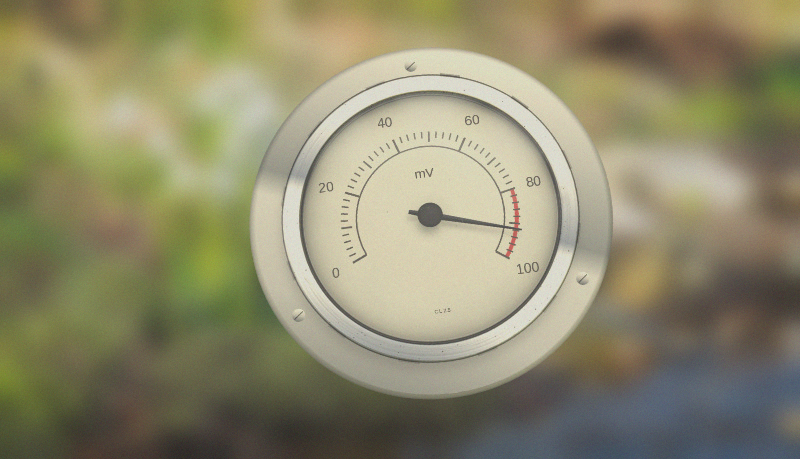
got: 92 mV
